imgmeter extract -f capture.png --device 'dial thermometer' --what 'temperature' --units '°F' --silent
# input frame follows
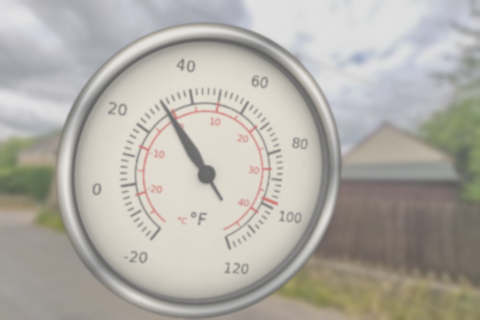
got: 30 °F
